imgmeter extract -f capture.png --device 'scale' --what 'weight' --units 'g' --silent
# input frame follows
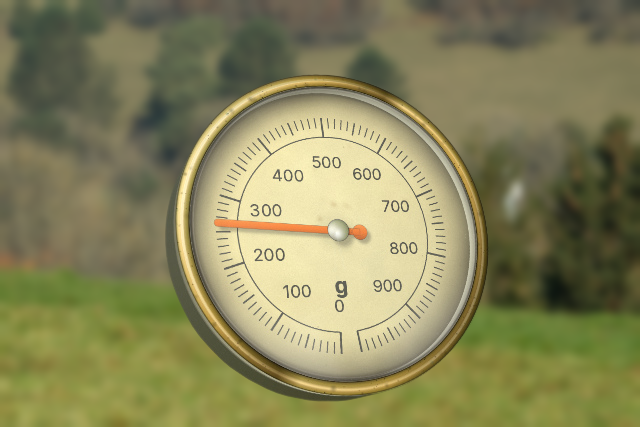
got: 260 g
